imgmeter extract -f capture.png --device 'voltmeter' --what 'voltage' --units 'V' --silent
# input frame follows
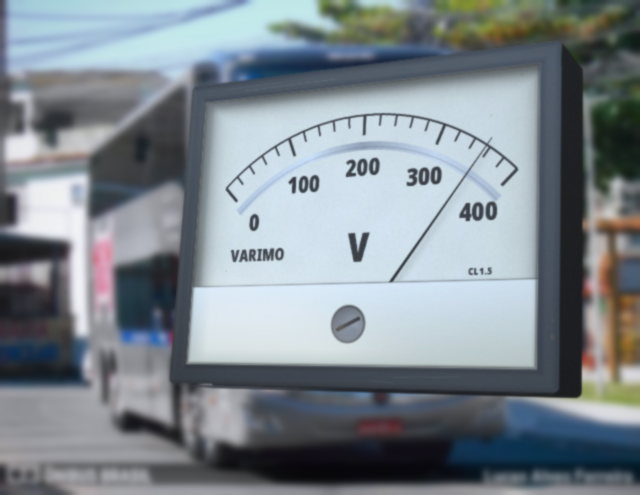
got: 360 V
